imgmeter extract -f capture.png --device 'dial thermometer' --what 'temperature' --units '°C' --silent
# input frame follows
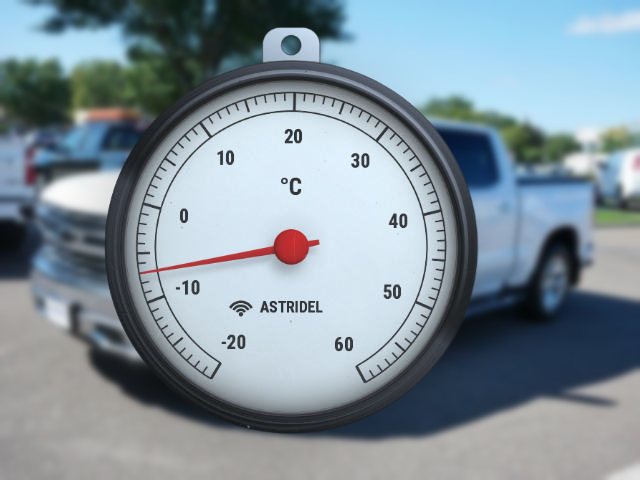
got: -7 °C
